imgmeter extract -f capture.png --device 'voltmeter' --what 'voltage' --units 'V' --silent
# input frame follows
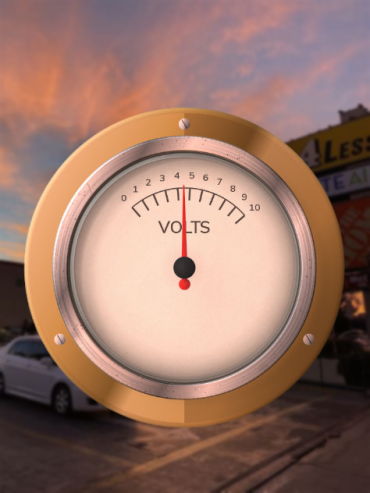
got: 4.5 V
